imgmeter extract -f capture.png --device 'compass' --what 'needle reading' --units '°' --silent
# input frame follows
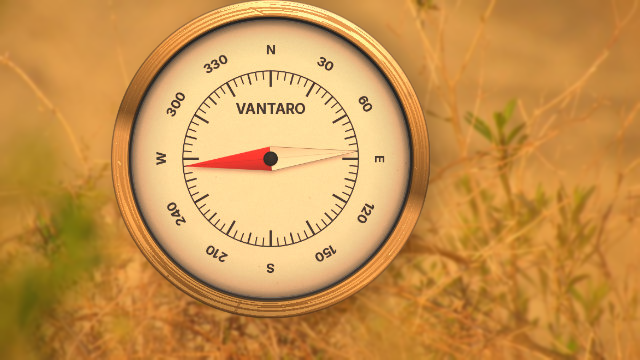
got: 265 °
